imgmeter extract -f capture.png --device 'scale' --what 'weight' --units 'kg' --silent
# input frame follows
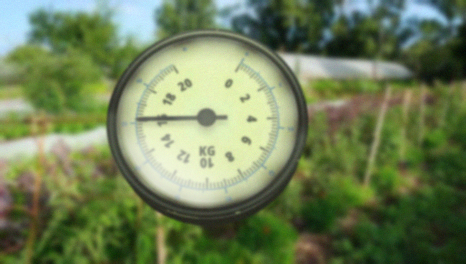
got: 16 kg
